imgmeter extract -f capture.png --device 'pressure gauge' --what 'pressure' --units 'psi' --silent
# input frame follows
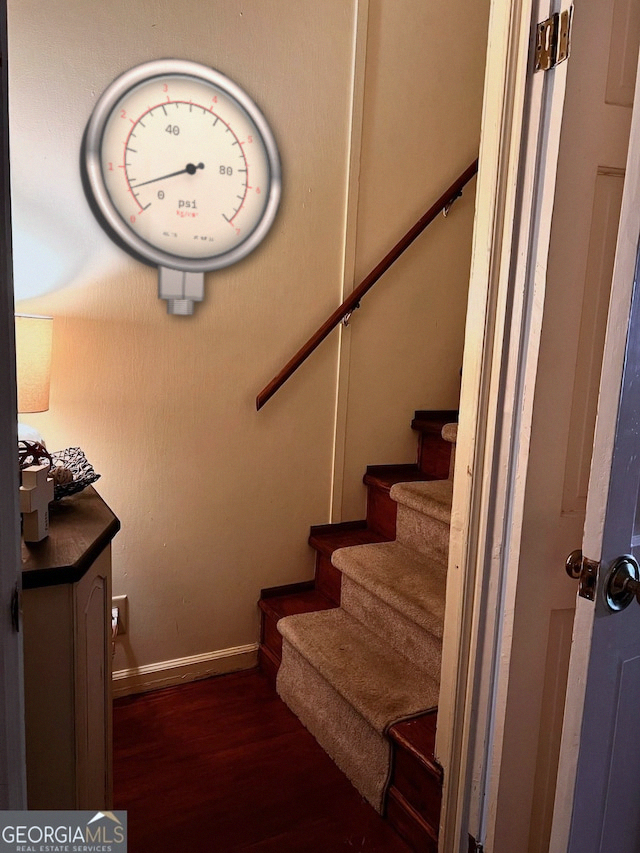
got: 7.5 psi
